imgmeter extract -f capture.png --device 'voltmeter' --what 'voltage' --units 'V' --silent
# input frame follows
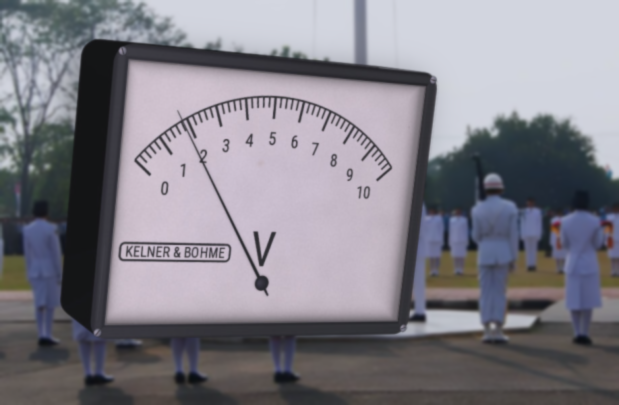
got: 1.8 V
